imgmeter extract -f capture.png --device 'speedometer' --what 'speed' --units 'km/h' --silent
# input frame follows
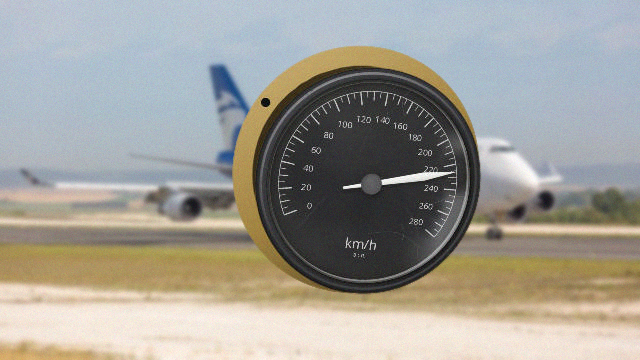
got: 225 km/h
